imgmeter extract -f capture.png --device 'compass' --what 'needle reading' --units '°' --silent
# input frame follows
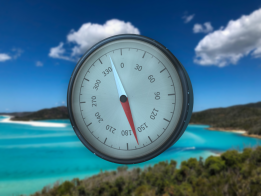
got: 165 °
